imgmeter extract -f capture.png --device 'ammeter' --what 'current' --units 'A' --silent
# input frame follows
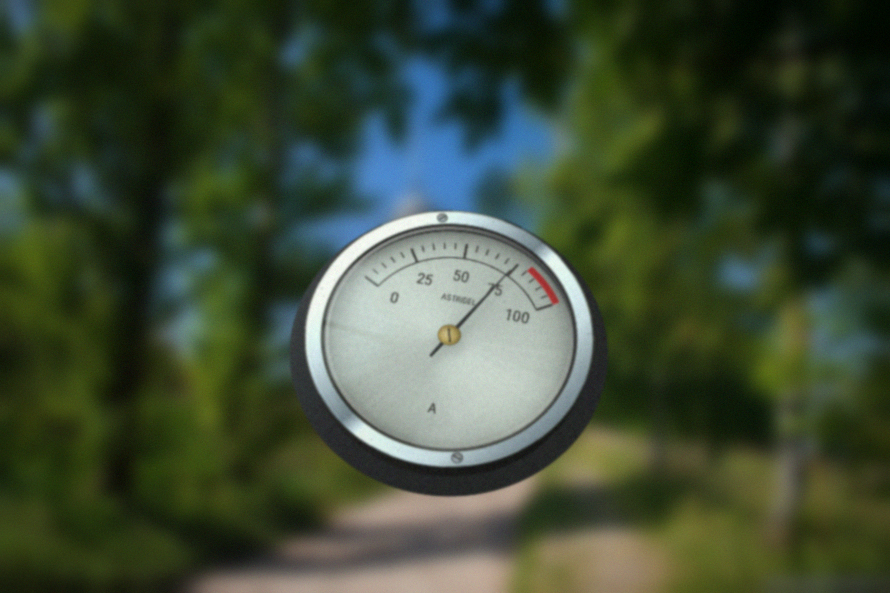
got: 75 A
